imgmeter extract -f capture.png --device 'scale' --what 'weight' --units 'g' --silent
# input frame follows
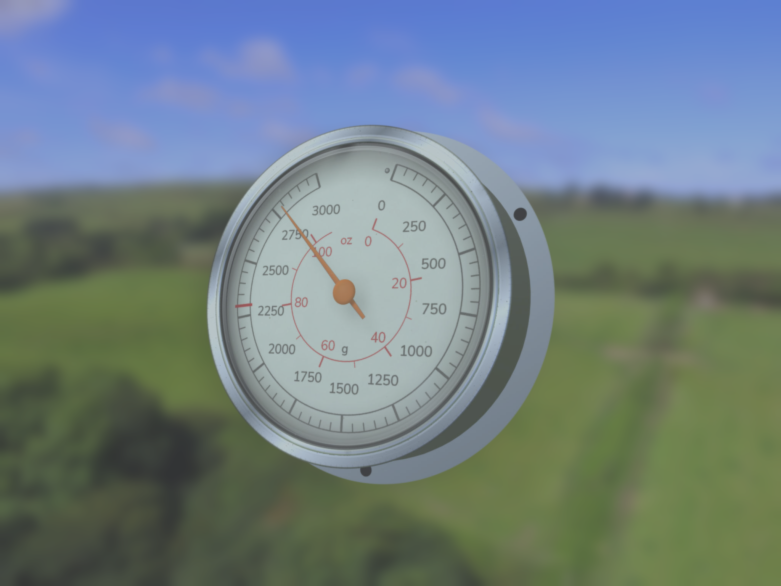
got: 2800 g
